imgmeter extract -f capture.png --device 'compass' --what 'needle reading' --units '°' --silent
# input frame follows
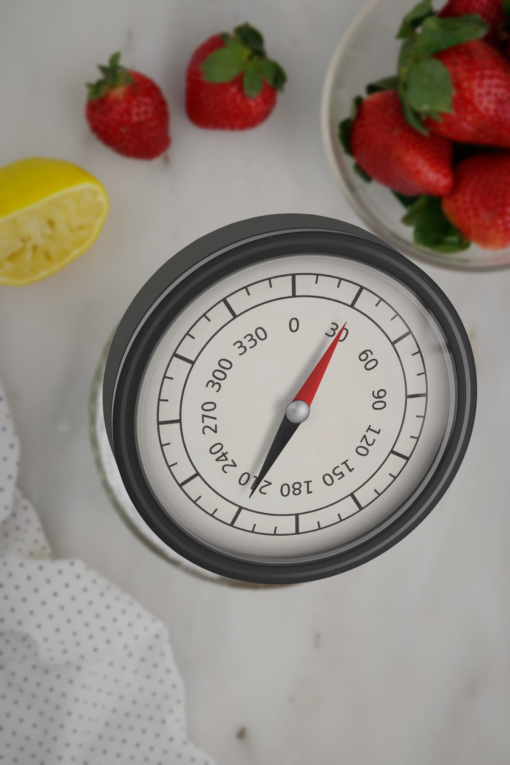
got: 30 °
